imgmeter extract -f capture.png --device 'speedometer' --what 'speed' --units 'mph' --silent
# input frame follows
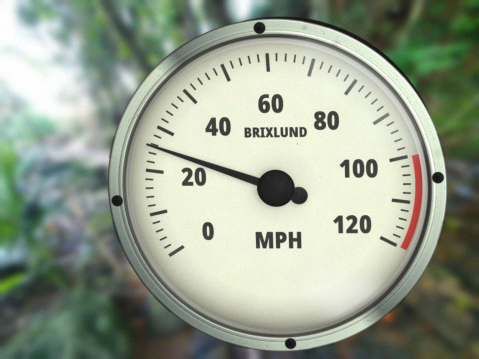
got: 26 mph
